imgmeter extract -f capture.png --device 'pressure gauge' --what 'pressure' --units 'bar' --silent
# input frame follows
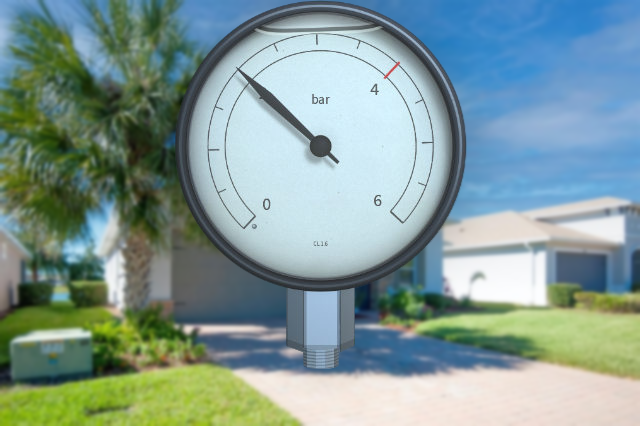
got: 2 bar
